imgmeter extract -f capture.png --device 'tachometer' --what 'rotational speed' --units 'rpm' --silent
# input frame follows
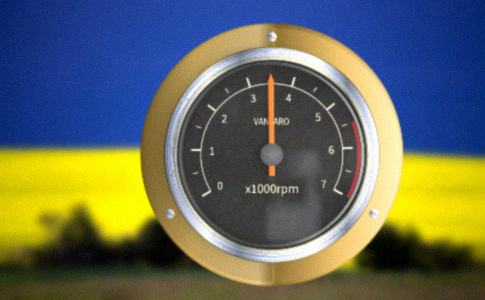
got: 3500 rpm
